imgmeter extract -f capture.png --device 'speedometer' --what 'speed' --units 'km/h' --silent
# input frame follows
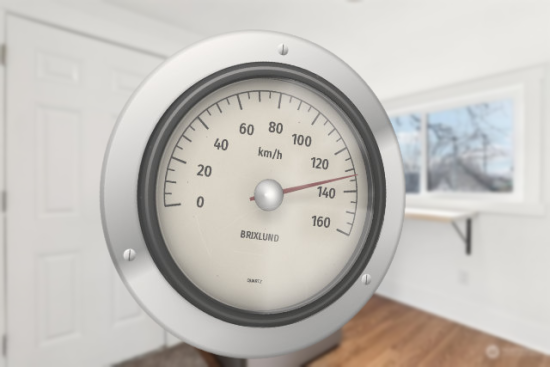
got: 132.5 km/h
